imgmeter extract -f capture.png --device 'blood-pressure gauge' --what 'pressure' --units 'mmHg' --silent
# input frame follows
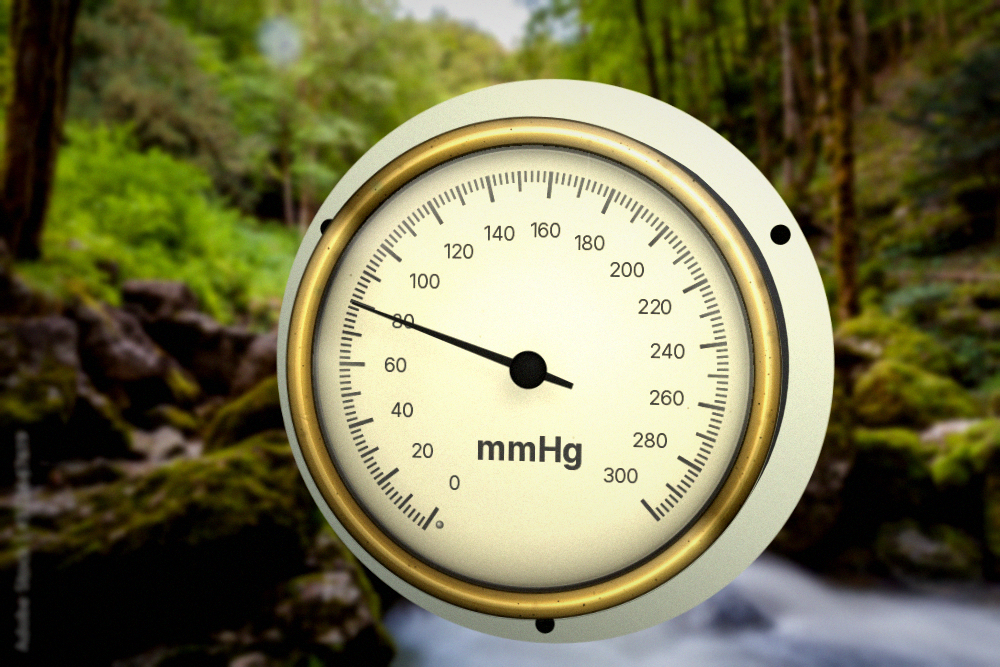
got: 80 mmHg
